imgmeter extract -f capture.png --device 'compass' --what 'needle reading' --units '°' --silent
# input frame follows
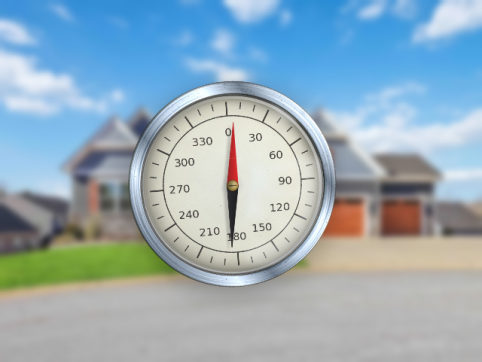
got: 5 °
